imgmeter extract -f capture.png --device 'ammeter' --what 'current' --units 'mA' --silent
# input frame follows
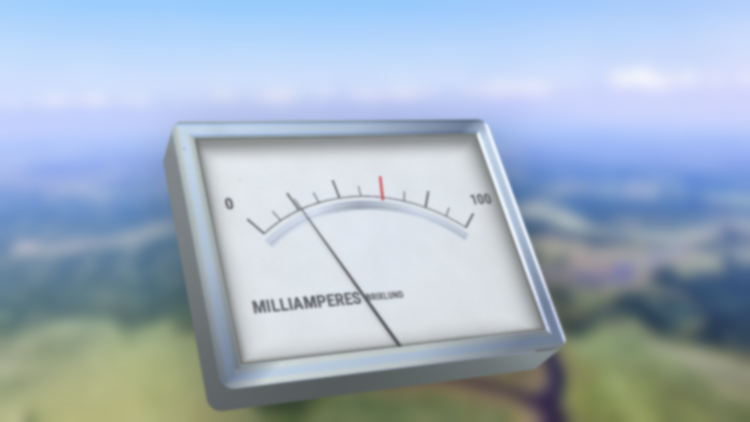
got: 20 mA
